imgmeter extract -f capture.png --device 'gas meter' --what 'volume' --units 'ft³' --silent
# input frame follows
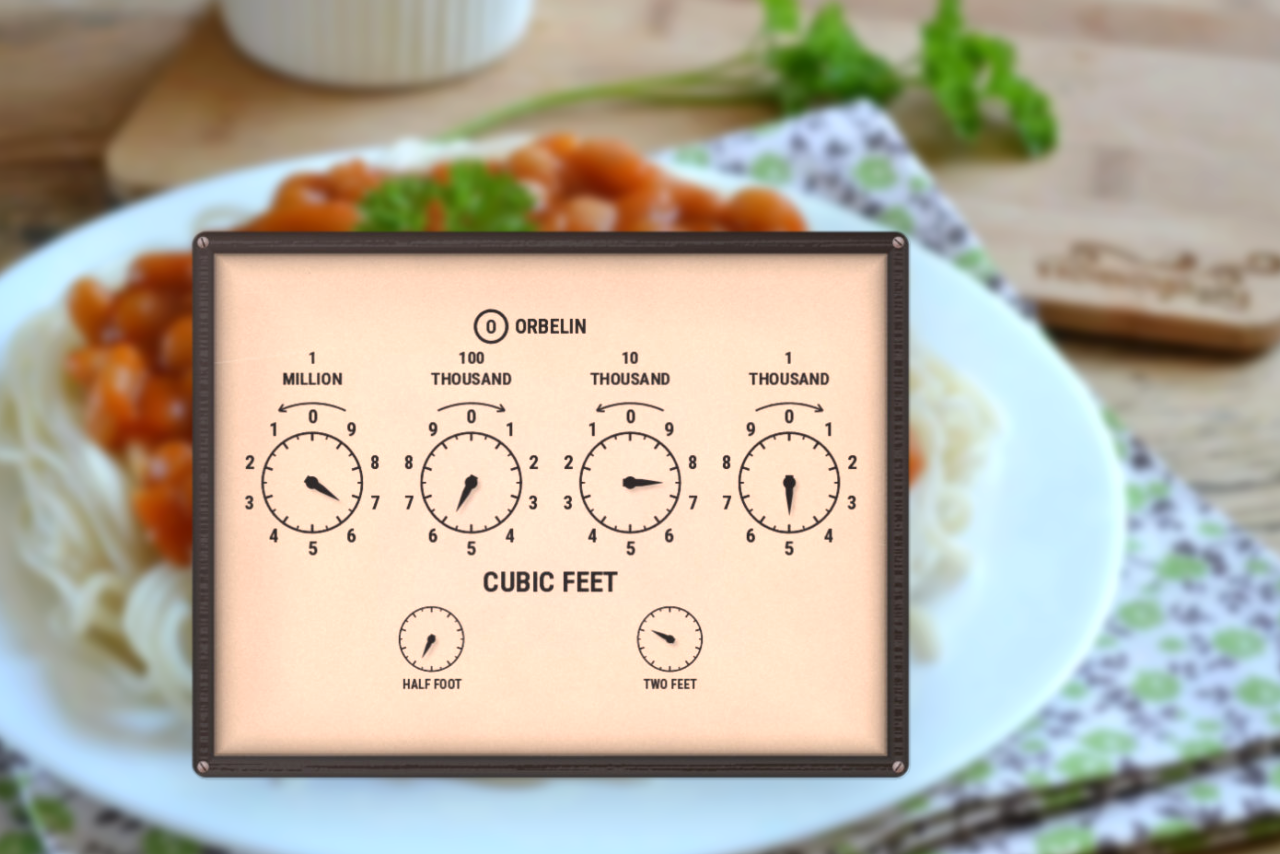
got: 657500 ft³
